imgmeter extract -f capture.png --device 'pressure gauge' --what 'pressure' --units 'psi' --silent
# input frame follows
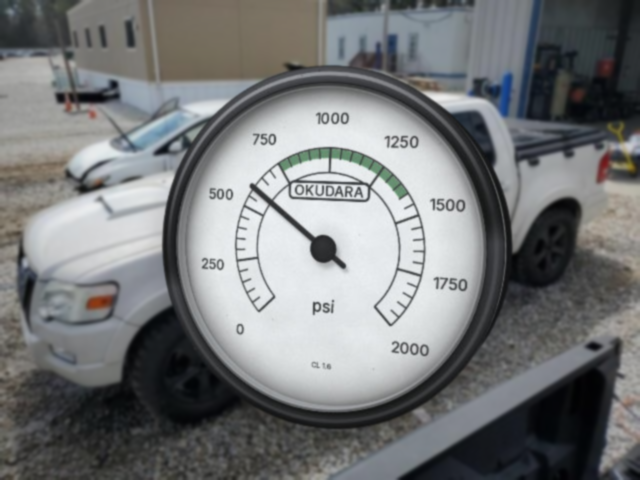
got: 600 psi
